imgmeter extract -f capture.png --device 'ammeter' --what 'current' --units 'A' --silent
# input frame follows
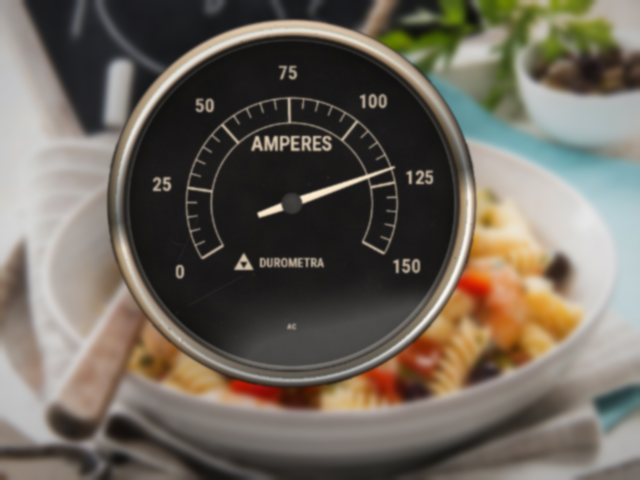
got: 120 A
